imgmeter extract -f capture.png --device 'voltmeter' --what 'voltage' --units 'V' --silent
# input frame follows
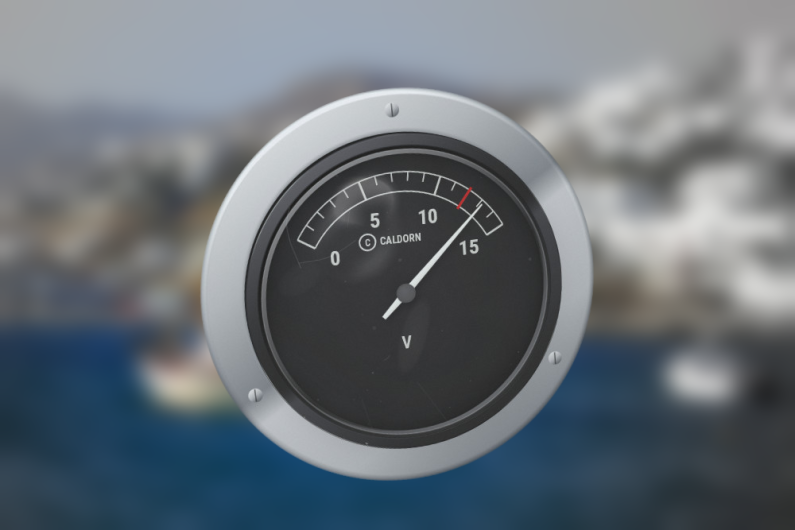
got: 13 V
